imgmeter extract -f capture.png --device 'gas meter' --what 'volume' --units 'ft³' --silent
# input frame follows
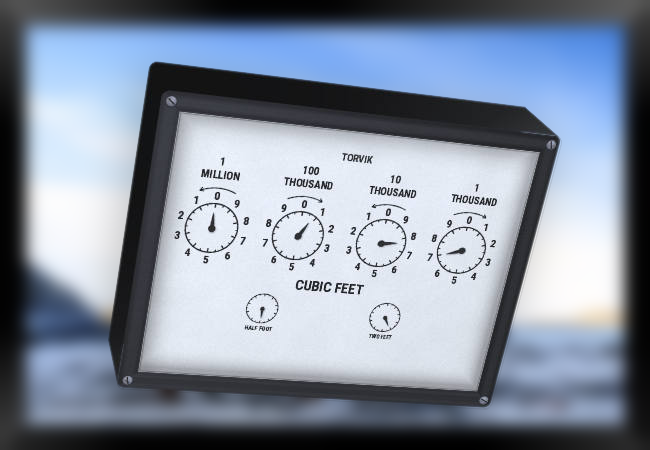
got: 7700 ft³
